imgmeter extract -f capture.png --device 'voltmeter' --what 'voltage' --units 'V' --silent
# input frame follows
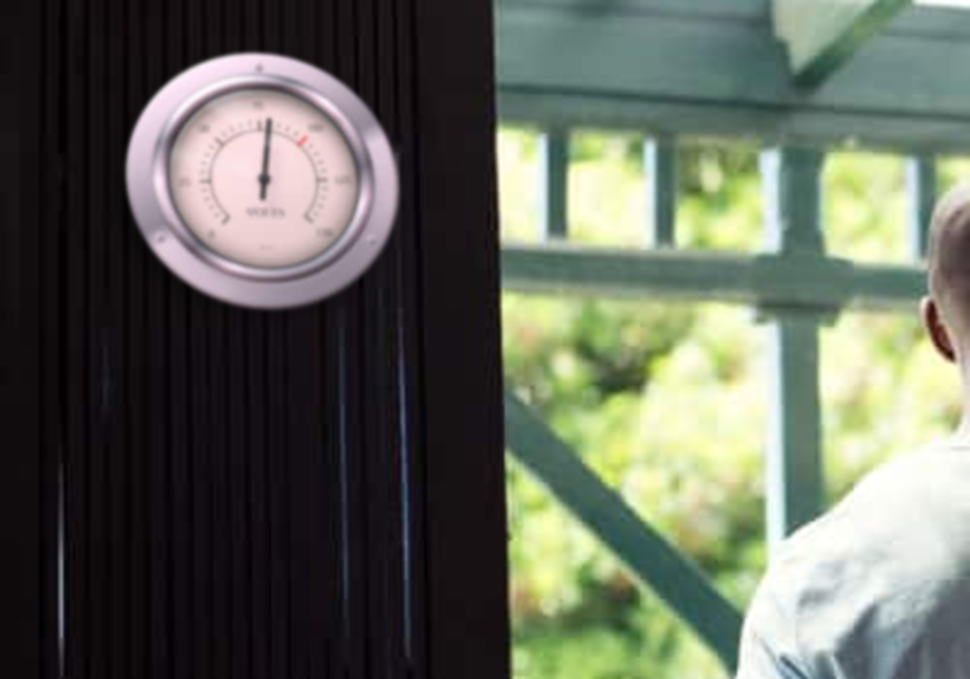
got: 80 V
